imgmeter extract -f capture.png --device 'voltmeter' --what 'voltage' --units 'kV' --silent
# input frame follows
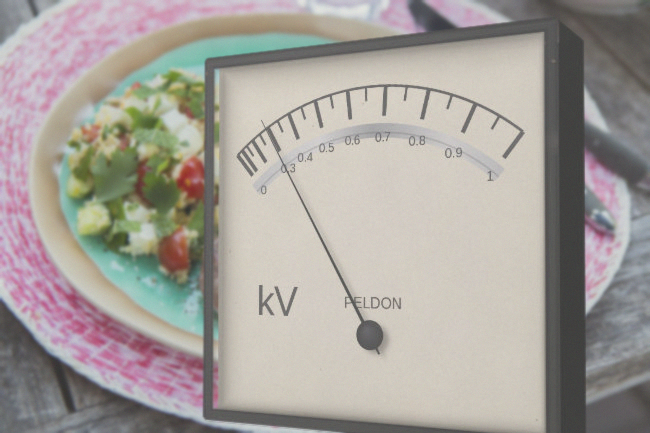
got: 0.3 kV
